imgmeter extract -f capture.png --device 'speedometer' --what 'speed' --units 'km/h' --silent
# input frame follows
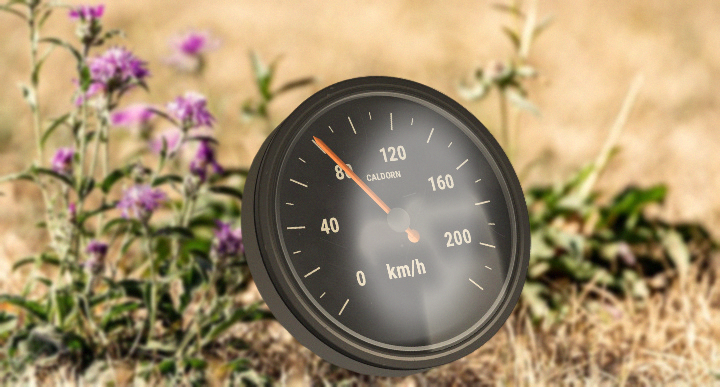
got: 80 km/h
